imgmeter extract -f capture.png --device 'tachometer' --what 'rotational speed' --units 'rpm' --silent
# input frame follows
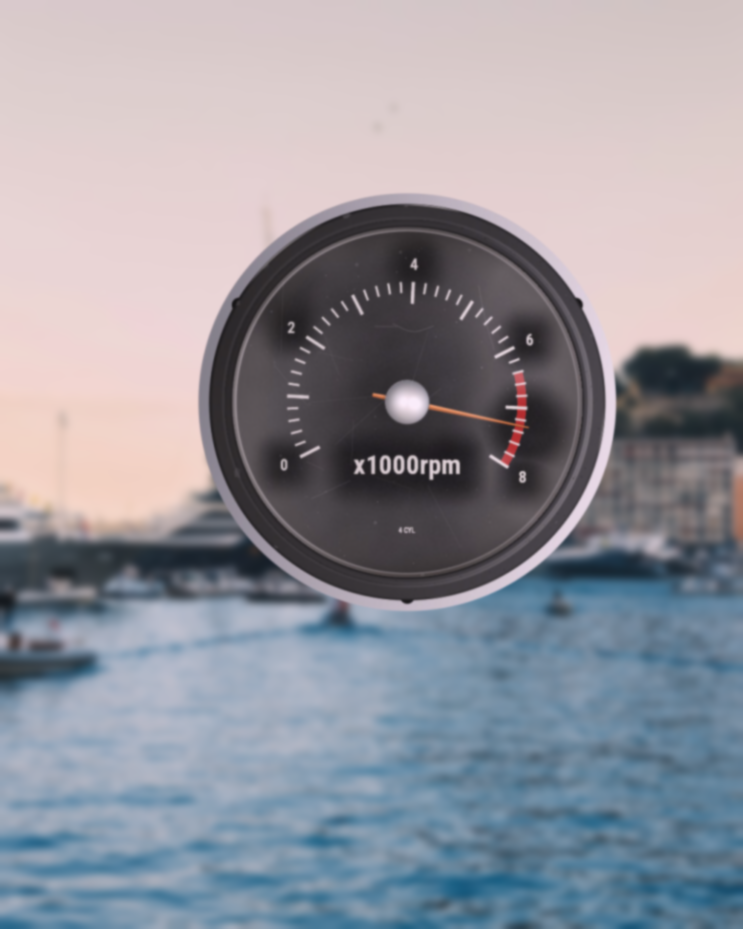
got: 7300 rpm
